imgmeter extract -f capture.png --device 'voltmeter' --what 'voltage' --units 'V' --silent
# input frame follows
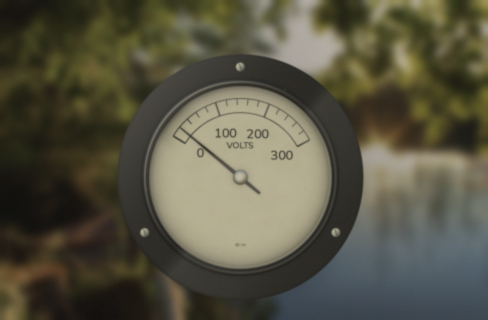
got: 20 V
